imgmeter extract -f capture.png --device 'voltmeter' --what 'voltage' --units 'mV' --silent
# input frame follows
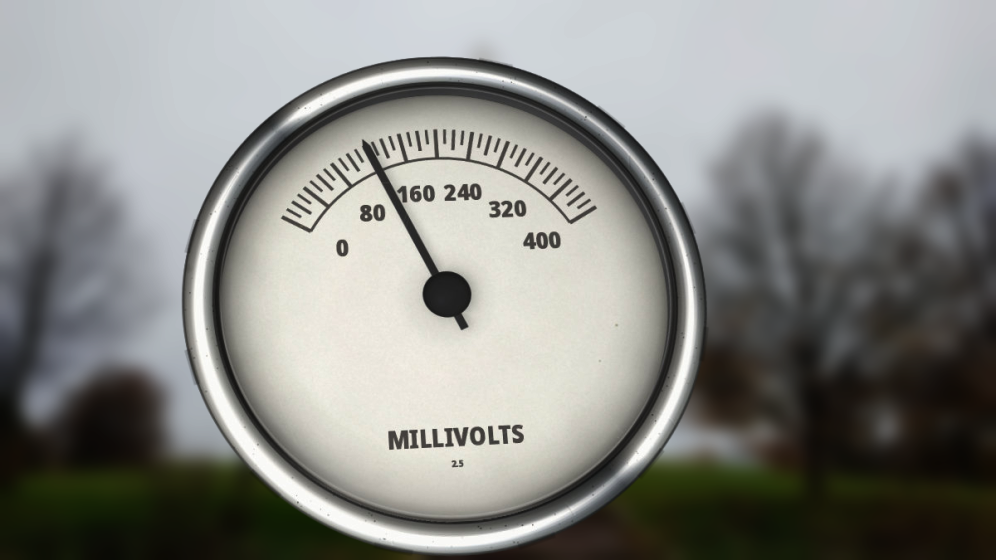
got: 120 mV
